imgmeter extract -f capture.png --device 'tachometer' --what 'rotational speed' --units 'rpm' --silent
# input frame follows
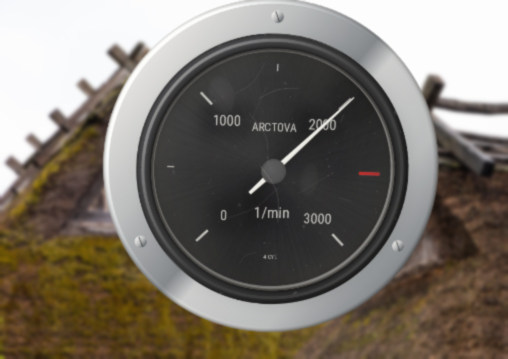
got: 2000 rpm
